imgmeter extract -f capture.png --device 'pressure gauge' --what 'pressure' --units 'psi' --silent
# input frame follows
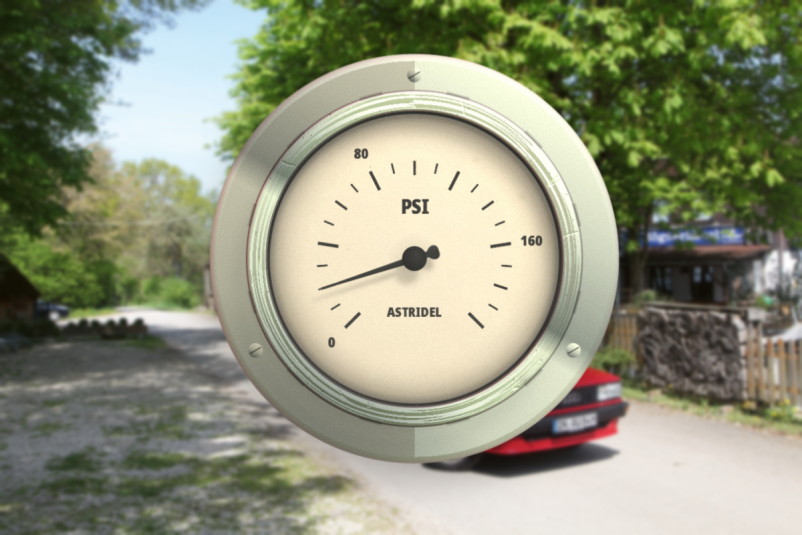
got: 20 psi
